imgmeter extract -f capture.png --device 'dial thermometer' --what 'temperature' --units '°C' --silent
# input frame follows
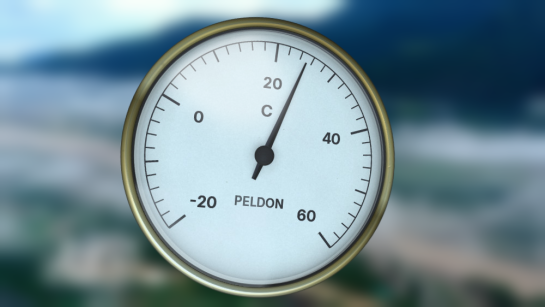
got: 25 °C
